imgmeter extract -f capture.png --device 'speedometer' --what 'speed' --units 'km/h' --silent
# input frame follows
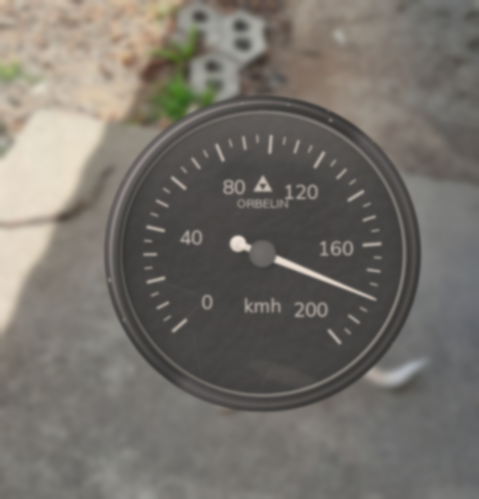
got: 180 km/h
